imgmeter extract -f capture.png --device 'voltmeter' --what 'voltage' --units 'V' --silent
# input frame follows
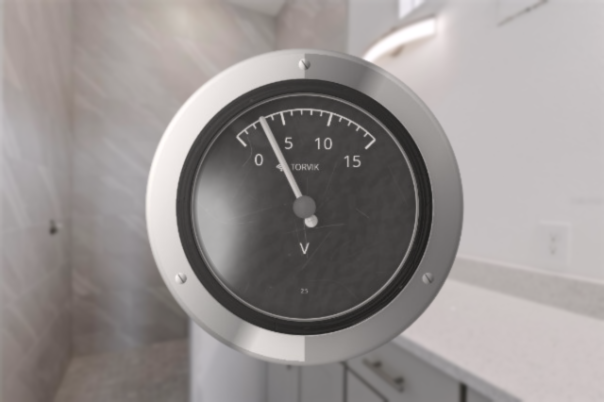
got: 3 V
